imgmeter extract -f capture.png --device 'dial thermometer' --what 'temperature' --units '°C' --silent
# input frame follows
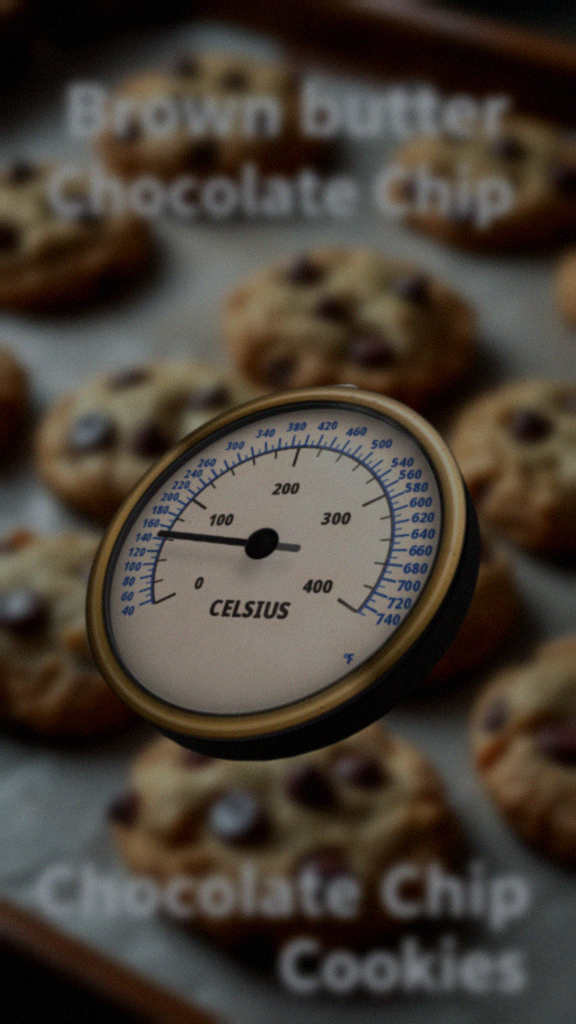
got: 60 °C
